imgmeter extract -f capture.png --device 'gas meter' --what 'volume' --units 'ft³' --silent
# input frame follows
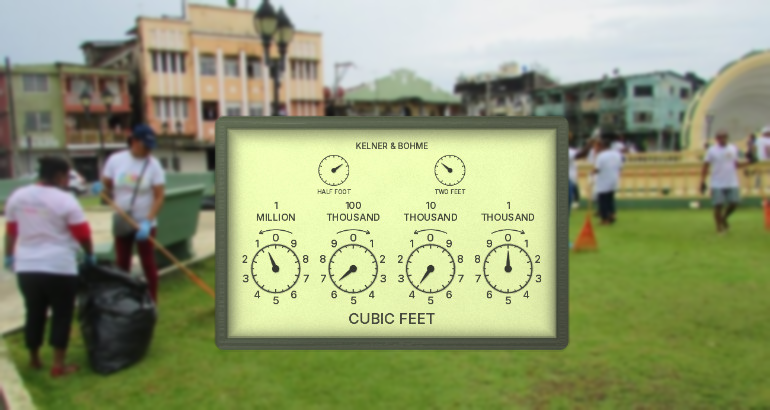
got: 64000 ft³
